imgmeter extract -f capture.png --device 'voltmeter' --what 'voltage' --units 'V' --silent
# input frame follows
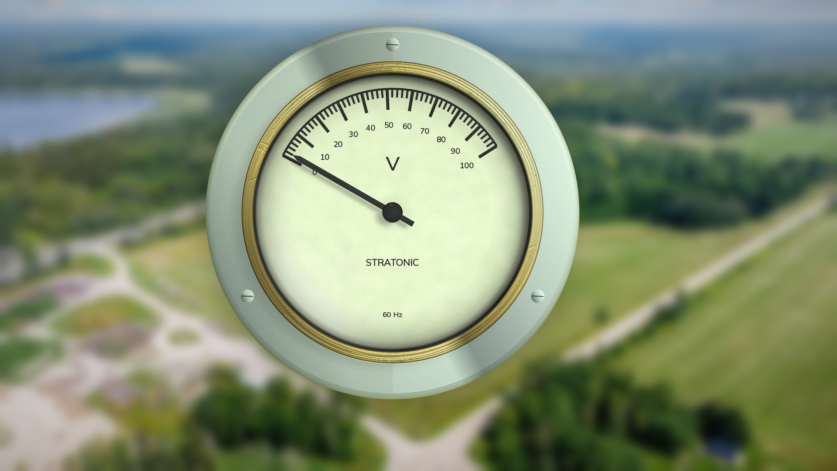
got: 2 V
